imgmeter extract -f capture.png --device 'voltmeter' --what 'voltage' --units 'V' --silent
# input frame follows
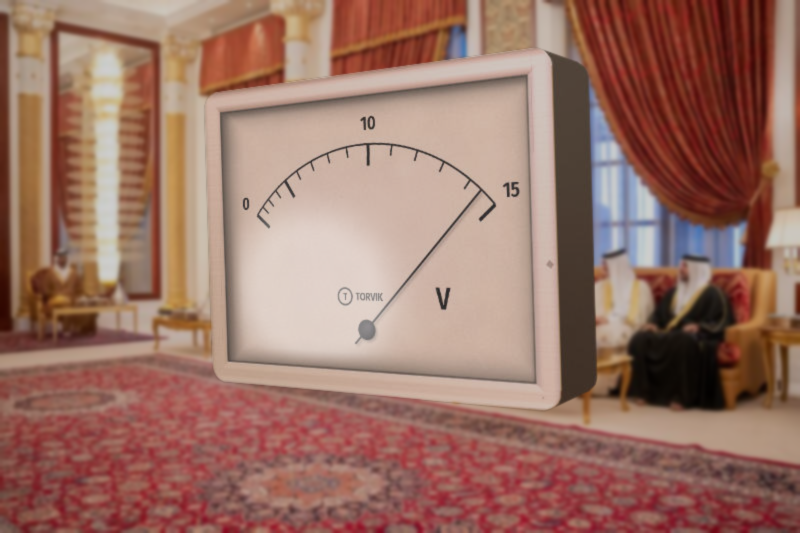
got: 14.5 V
